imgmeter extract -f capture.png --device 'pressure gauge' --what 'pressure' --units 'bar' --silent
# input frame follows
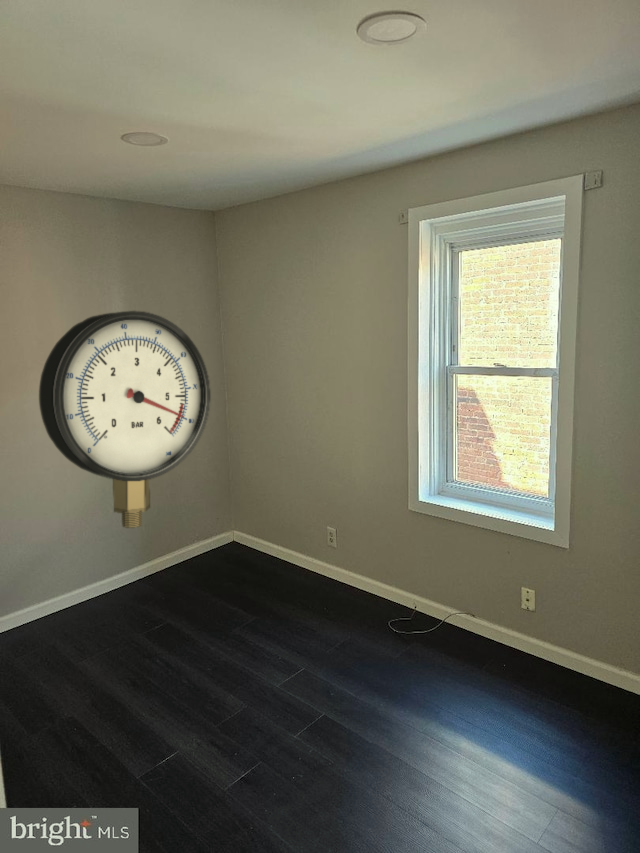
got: 5.5 bar
